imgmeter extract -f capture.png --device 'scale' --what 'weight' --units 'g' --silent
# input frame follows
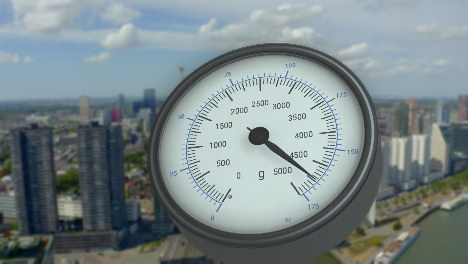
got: 4750 g
